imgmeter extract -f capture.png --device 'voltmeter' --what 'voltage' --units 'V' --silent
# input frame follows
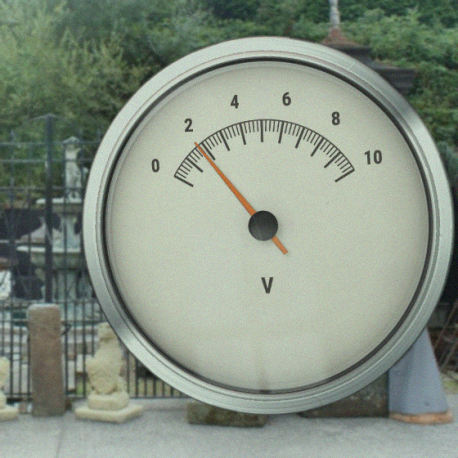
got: 1.8 V
